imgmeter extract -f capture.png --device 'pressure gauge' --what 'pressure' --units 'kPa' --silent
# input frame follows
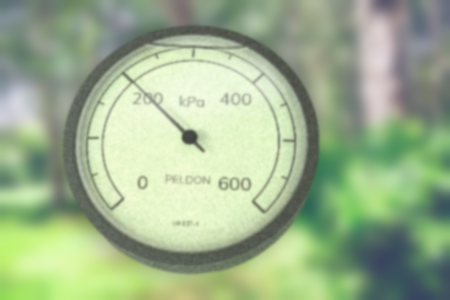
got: 200 kPa
